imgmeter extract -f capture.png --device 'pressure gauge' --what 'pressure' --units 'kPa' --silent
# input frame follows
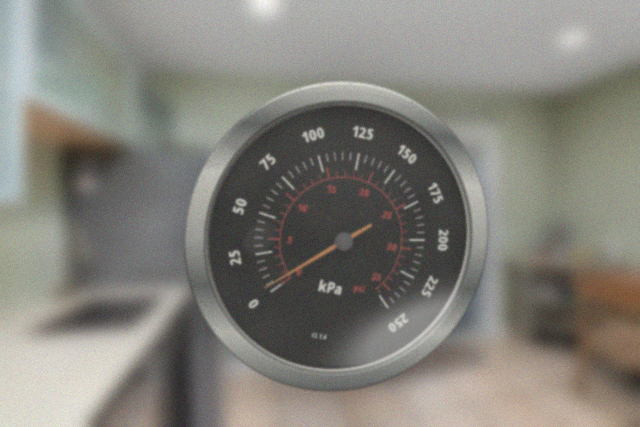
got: 5 kPa
